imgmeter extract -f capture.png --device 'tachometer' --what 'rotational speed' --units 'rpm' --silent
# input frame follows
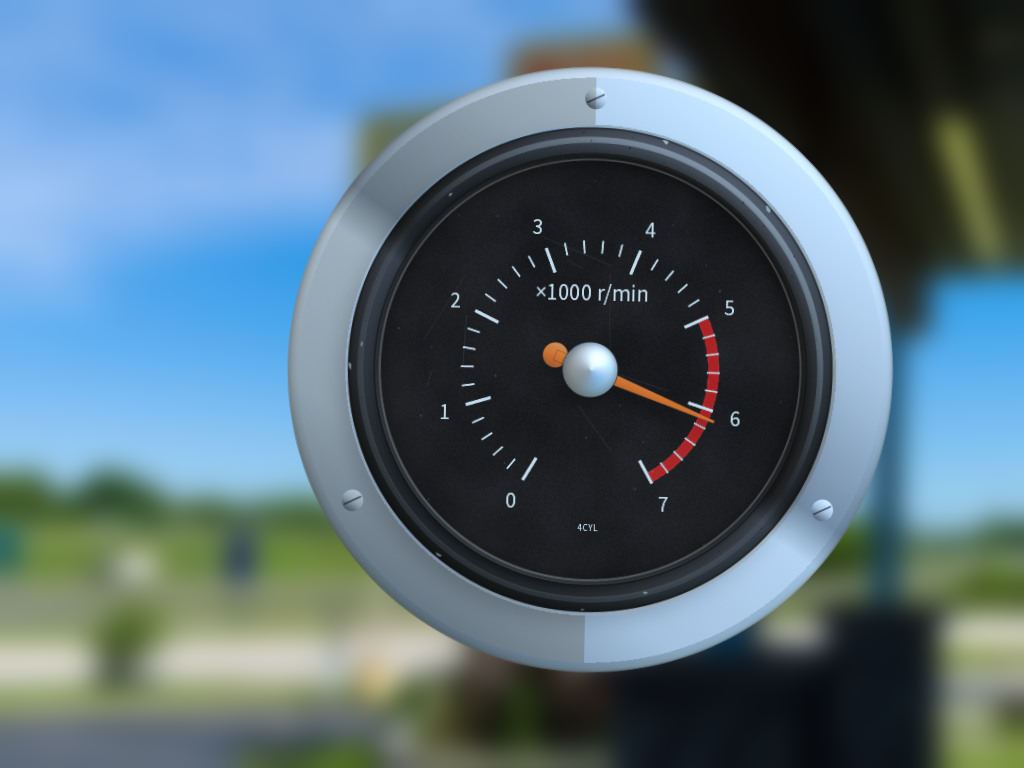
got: 6100 rpm
